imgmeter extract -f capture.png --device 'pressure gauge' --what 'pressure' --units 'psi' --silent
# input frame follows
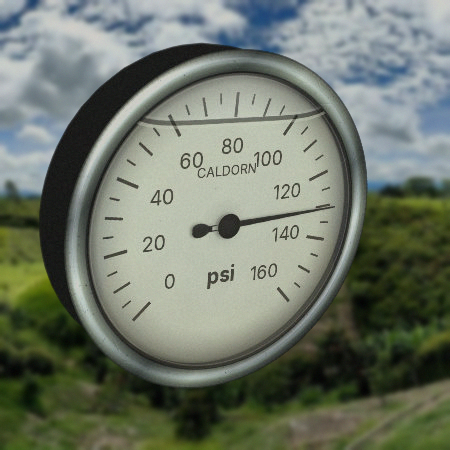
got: 130 psi
